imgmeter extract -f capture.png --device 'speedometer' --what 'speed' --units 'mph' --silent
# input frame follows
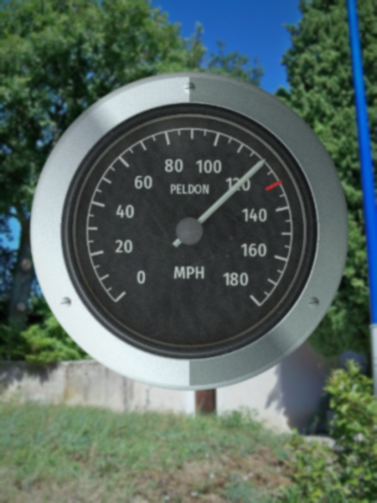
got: 120 mph
